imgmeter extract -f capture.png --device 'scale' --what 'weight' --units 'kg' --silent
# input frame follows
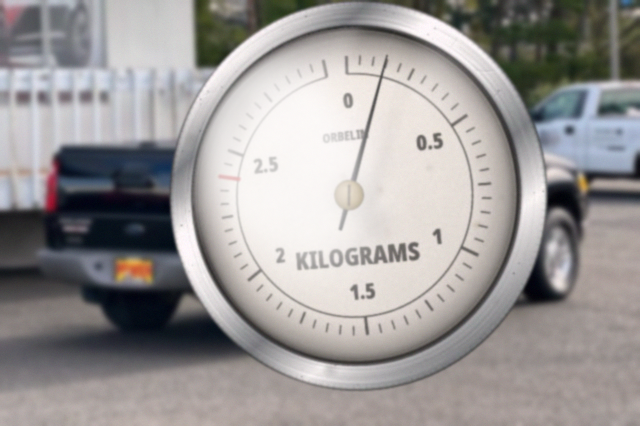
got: 0.15 kg
